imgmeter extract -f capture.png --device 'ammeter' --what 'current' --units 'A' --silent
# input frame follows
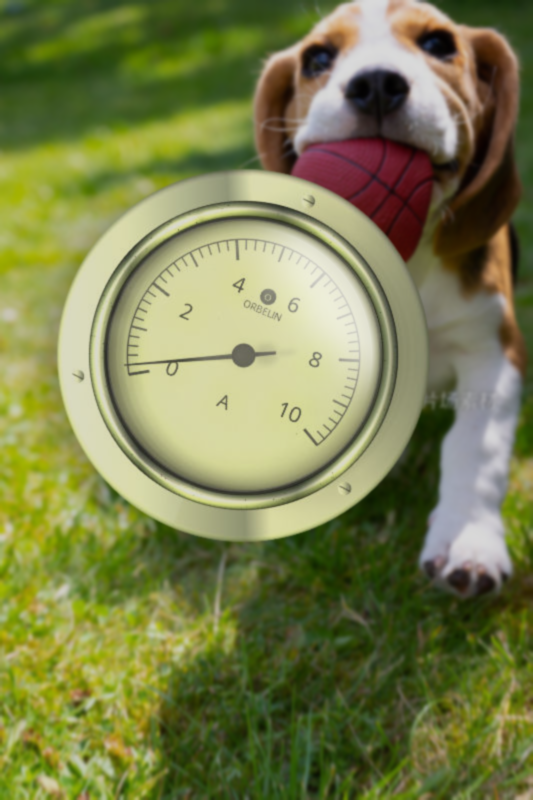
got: 0.2 A
